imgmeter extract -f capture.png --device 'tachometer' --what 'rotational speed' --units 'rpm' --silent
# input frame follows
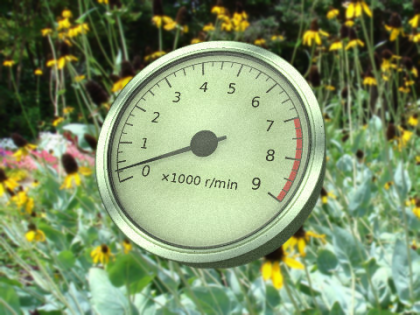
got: 250 rpm
